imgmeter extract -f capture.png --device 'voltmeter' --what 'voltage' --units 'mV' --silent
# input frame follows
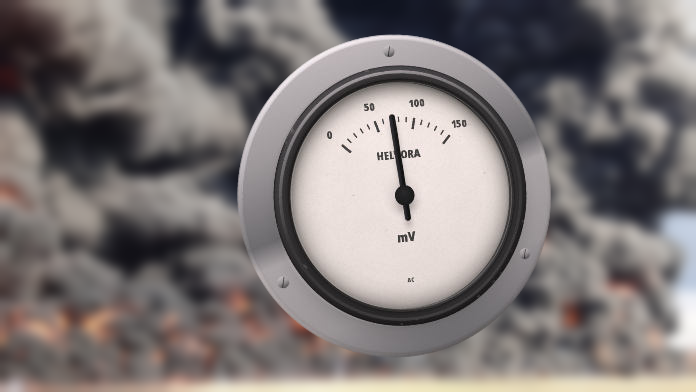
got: 70 mV
